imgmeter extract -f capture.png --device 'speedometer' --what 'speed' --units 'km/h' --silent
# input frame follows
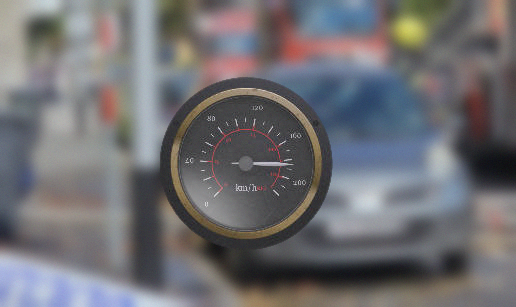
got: 185 km/h
